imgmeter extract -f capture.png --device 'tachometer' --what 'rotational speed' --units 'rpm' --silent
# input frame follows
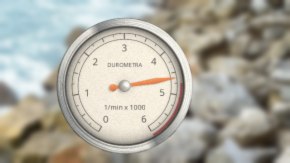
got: 4625 rpm
